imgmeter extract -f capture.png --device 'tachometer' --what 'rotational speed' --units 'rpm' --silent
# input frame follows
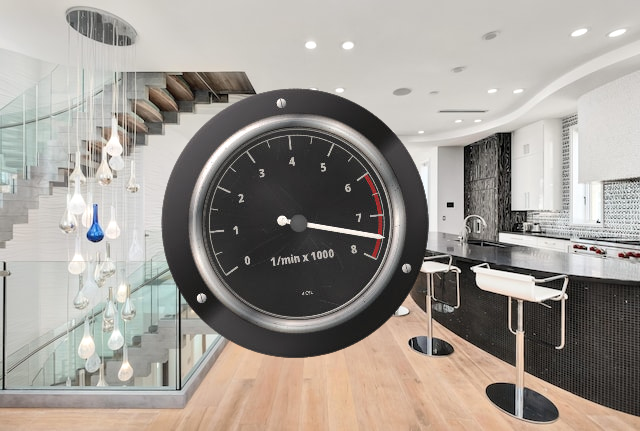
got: 7500 rpm
